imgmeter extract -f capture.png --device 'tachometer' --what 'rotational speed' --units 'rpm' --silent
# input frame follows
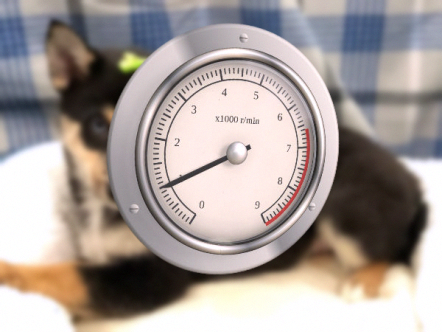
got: 1000 rpm
